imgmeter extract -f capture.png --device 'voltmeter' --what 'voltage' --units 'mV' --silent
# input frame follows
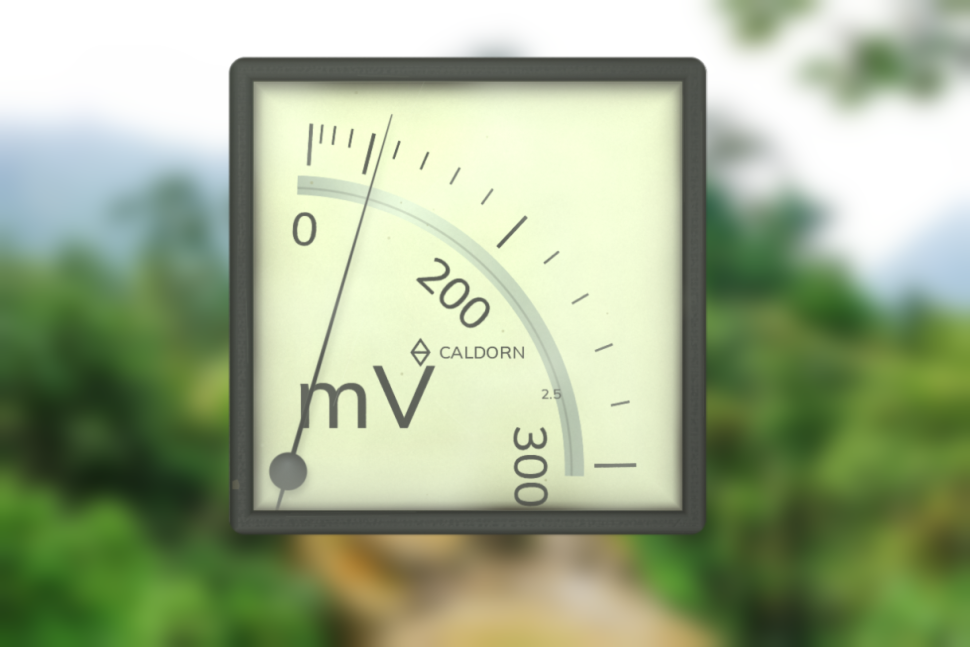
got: 110 mV
